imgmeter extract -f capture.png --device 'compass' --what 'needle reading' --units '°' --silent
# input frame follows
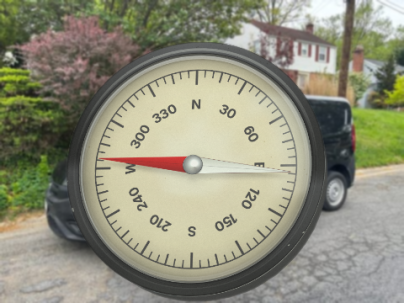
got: 275 °
